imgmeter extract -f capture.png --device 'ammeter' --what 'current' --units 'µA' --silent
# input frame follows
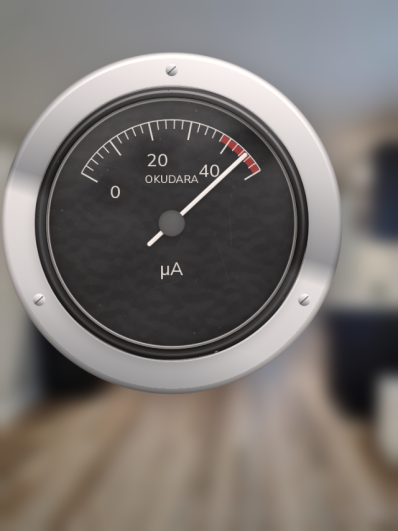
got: 45 µA
